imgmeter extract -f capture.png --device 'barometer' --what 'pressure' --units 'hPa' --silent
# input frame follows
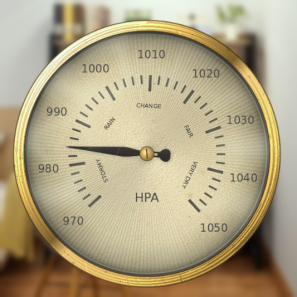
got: 984 hPa
